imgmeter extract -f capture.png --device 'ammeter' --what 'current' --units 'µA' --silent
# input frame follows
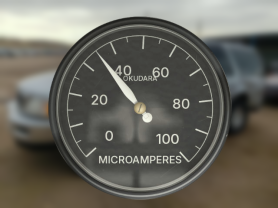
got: 35 µA
